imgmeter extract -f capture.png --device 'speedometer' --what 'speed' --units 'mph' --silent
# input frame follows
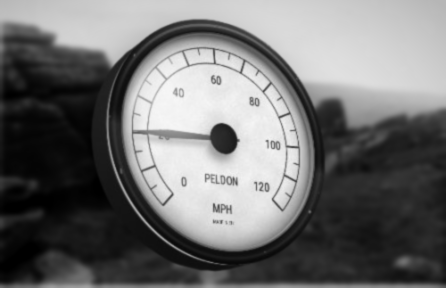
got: 20 mph
